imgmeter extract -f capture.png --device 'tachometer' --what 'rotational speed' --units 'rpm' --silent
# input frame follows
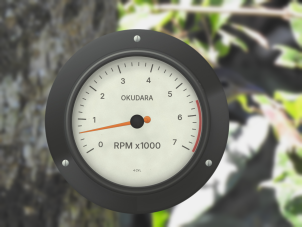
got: 600 rpm
